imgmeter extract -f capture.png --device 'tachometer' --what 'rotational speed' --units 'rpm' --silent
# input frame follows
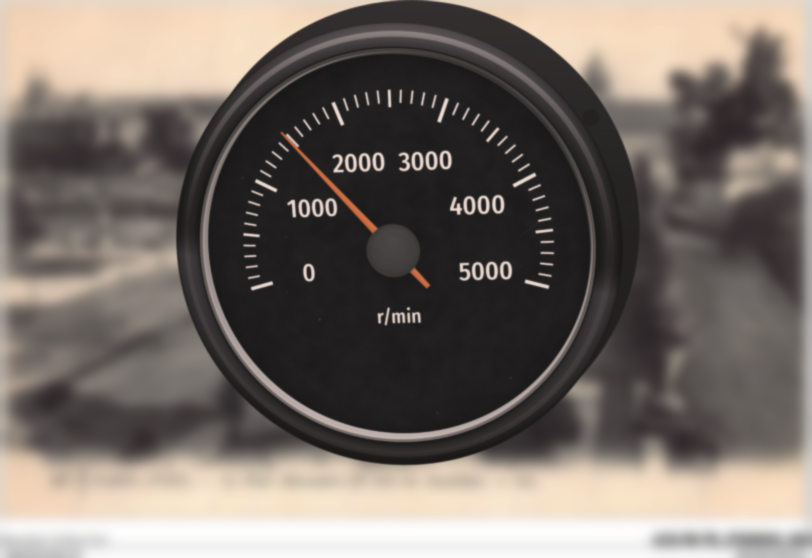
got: 1500 rpm
